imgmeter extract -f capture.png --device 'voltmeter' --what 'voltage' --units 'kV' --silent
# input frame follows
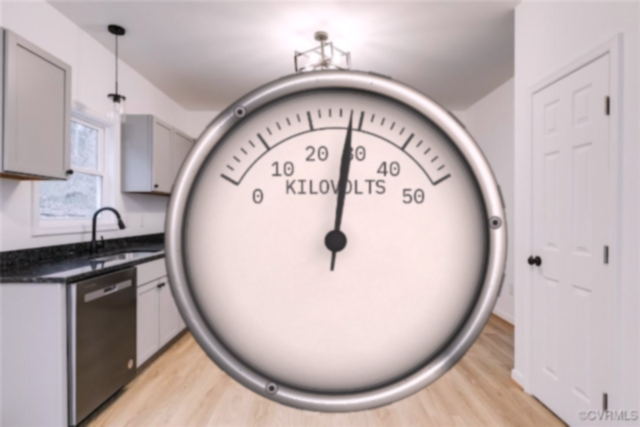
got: 28 kV
